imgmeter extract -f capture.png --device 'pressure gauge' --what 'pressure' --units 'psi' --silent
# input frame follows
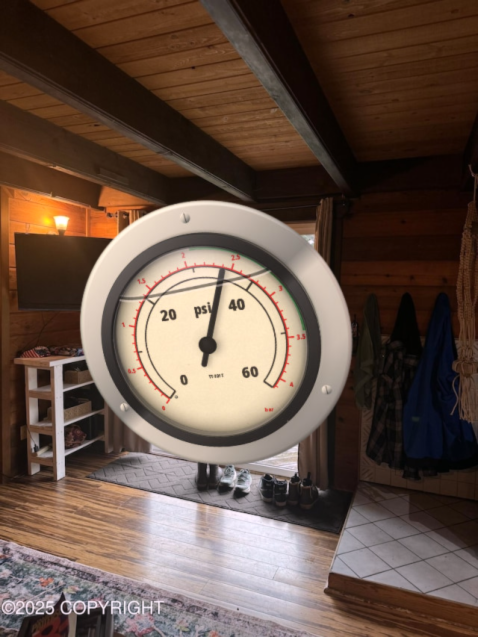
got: 35 psi
